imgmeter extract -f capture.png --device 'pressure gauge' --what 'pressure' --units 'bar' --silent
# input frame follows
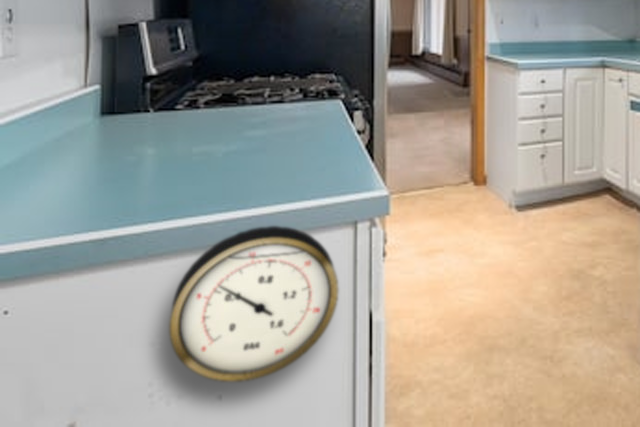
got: 0.45 bar
